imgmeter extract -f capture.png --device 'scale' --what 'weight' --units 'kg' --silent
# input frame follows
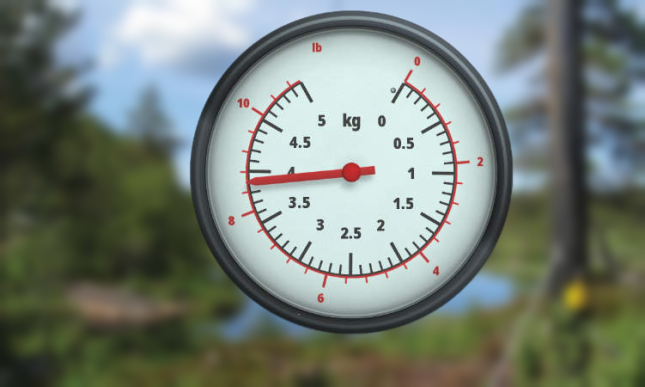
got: 3.9 kg
